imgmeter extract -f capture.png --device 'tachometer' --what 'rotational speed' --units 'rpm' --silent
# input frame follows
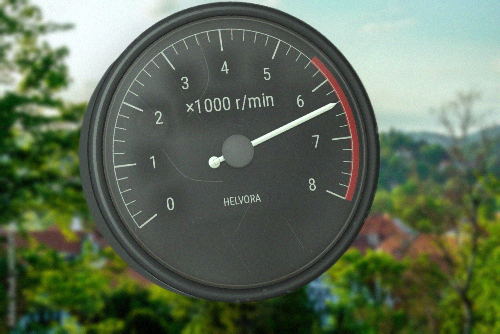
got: 6400 rpm
